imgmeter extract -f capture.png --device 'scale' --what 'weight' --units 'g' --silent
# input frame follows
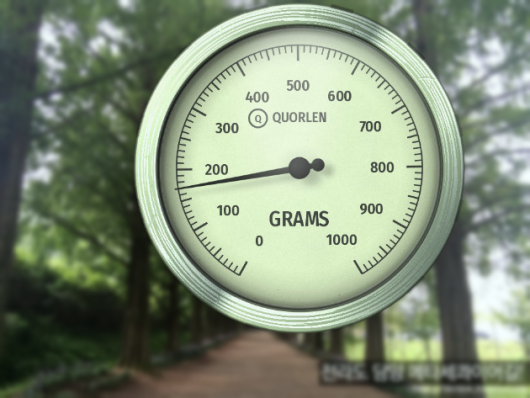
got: 170 g
